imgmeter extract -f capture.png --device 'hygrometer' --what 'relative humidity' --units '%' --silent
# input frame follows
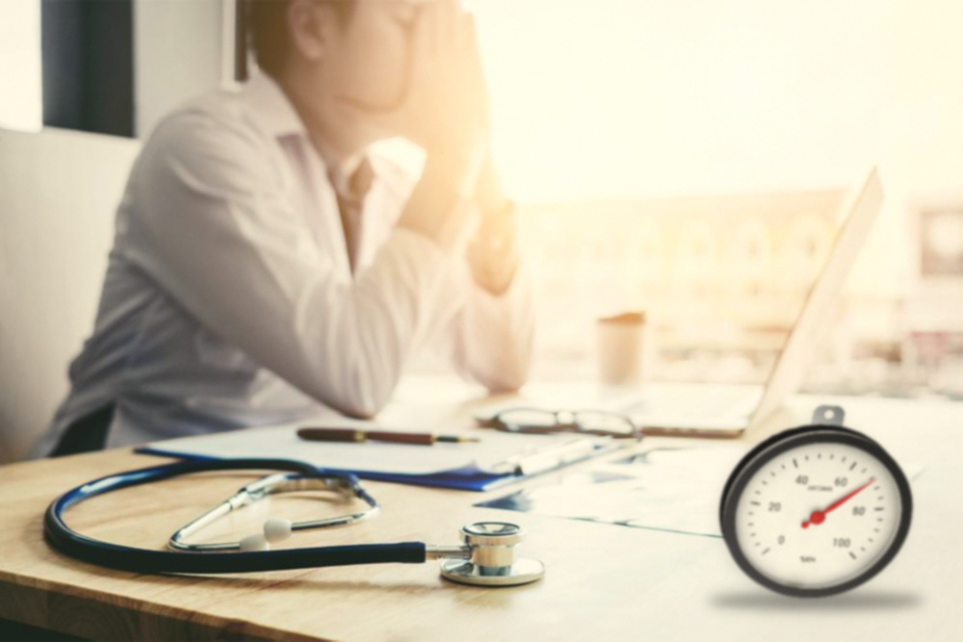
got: 68 %
